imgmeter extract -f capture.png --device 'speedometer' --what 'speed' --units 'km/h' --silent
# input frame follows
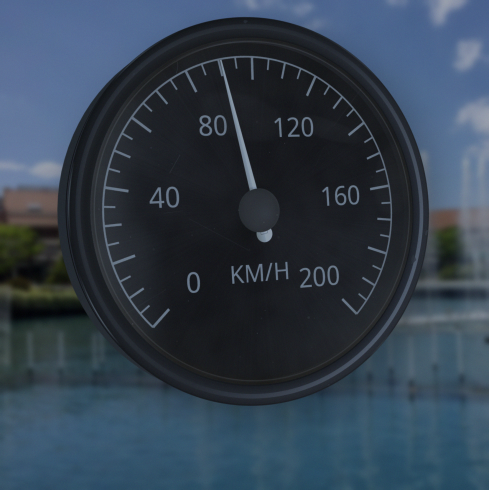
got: 90 km/h
